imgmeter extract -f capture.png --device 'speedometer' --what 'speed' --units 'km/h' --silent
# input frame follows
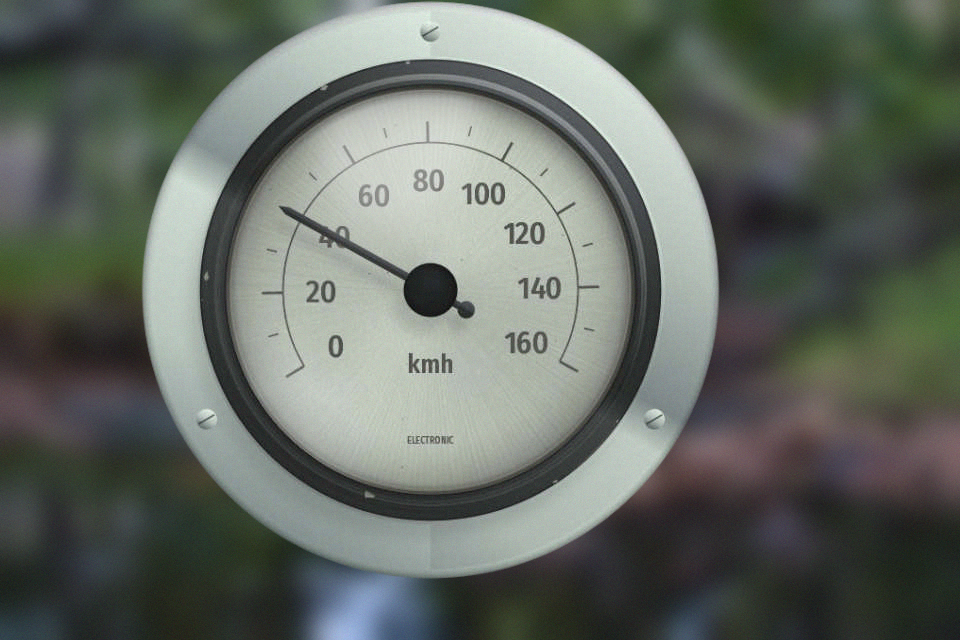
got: 40 km/h
